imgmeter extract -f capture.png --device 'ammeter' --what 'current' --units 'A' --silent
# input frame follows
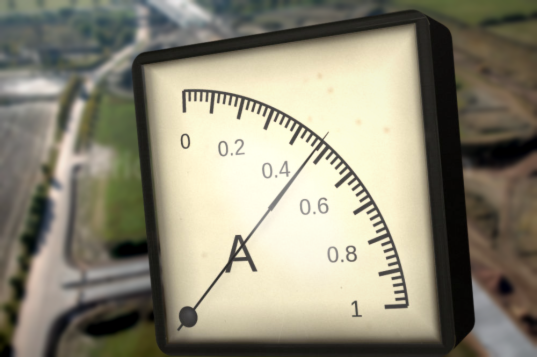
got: 0.48 A
